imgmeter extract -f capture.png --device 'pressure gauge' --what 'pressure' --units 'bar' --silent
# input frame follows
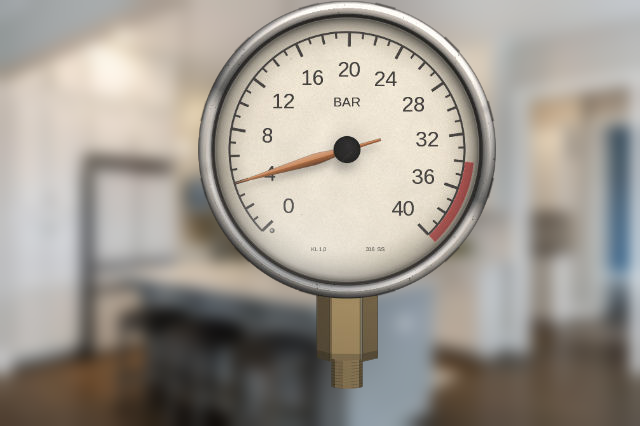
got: 4 bar
